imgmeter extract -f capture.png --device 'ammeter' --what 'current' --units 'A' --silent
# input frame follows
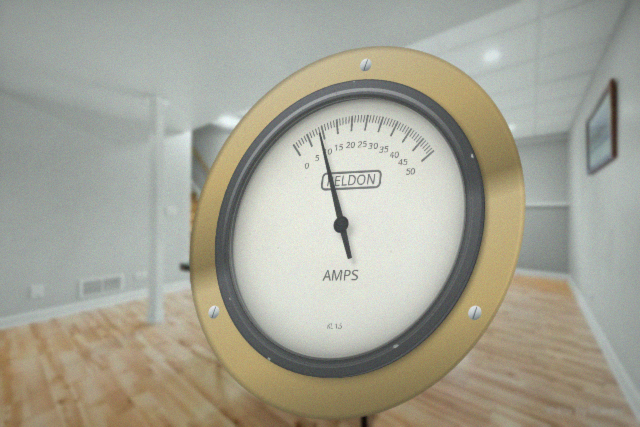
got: 10 A
